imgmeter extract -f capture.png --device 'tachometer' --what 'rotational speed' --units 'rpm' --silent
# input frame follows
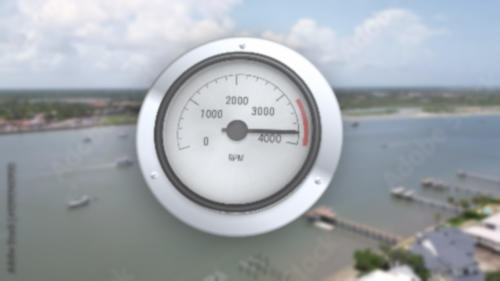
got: 3800 rpm
